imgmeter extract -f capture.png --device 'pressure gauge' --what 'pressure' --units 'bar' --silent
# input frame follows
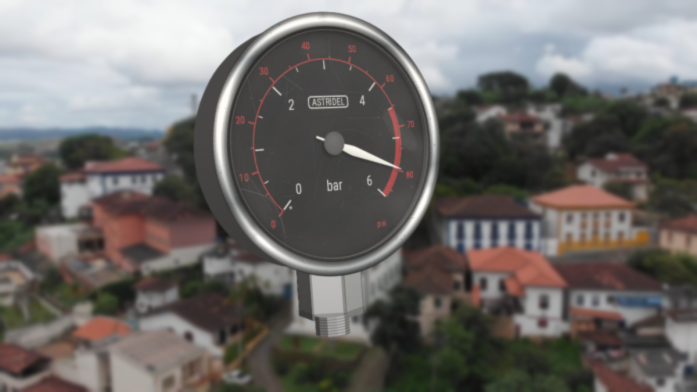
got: 5.5 bar
